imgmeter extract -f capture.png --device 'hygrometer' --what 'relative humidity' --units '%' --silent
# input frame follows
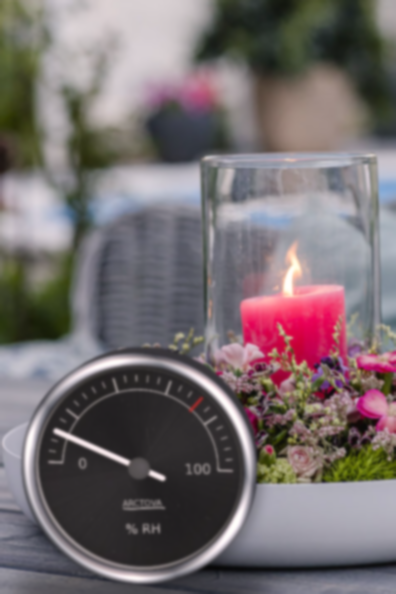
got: 12 %
